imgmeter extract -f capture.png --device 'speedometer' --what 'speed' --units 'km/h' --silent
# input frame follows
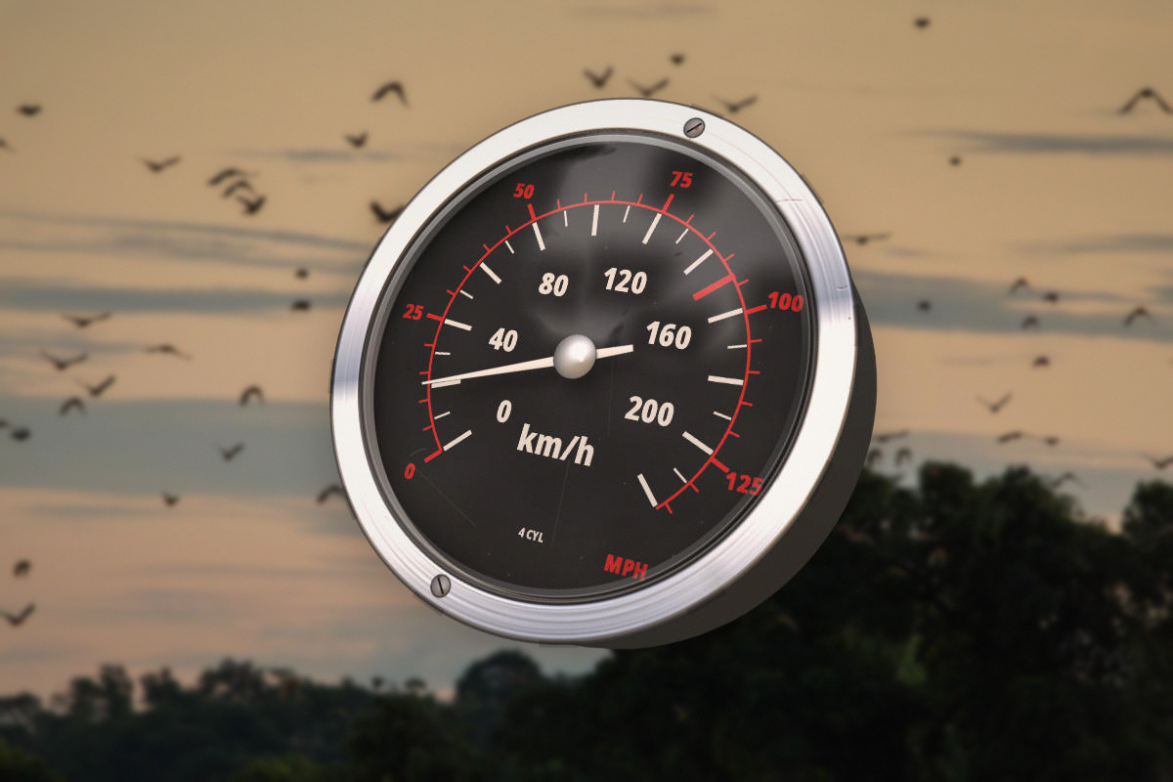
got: 20 km/h
